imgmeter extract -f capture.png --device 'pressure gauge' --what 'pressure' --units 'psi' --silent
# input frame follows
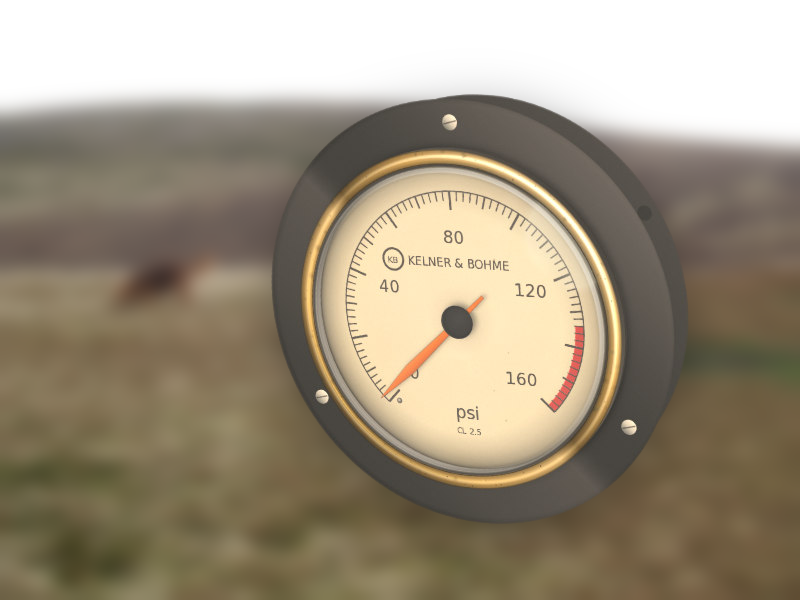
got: 2 psi
